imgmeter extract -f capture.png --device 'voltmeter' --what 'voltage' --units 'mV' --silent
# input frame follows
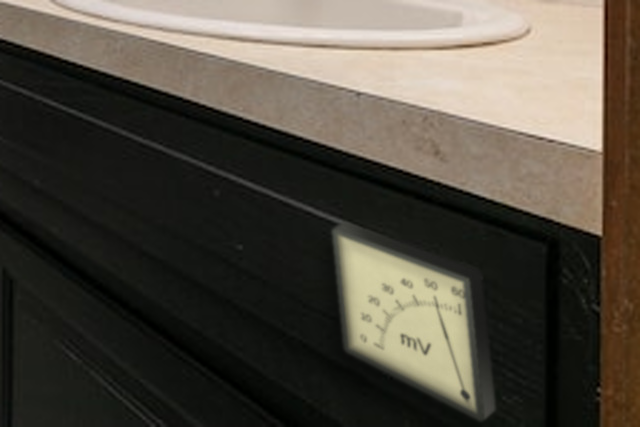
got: 50 mV
